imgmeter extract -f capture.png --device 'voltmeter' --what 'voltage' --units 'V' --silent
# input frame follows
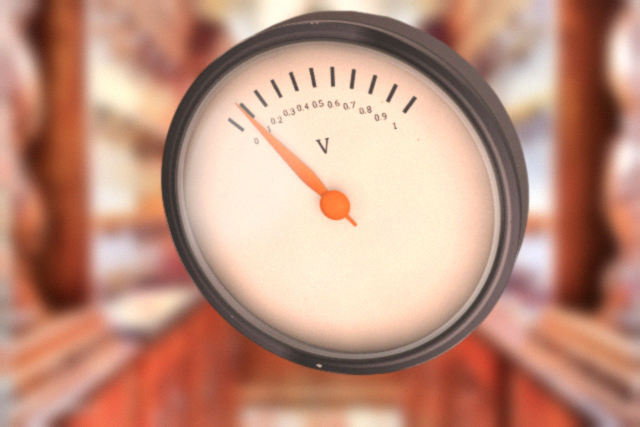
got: 0.1 V
